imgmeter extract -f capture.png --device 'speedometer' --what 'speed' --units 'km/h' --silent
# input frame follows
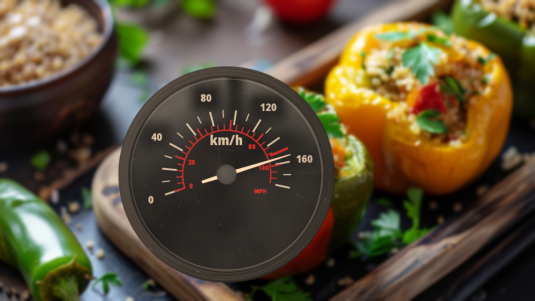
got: 155 km/h
